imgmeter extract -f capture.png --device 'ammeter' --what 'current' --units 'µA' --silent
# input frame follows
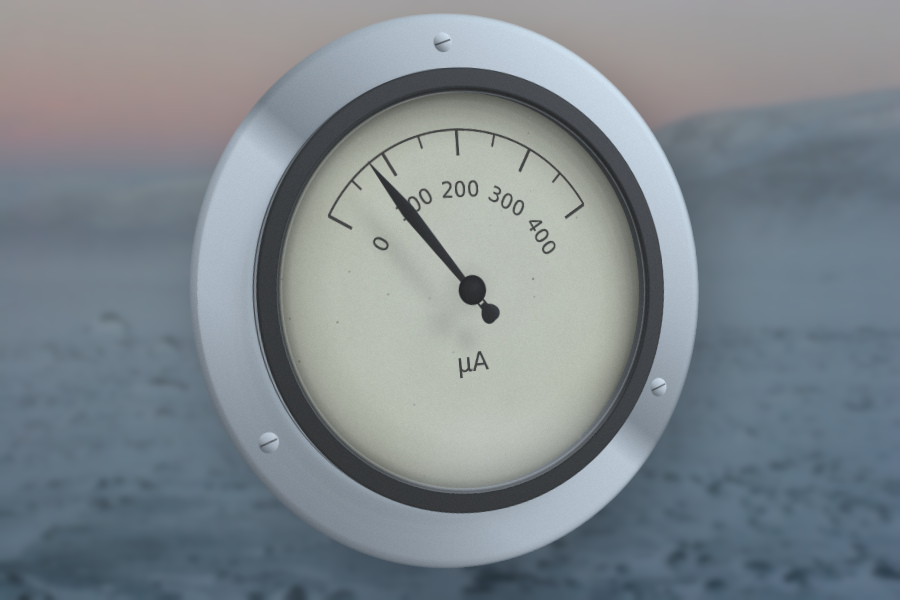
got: 75 µA
